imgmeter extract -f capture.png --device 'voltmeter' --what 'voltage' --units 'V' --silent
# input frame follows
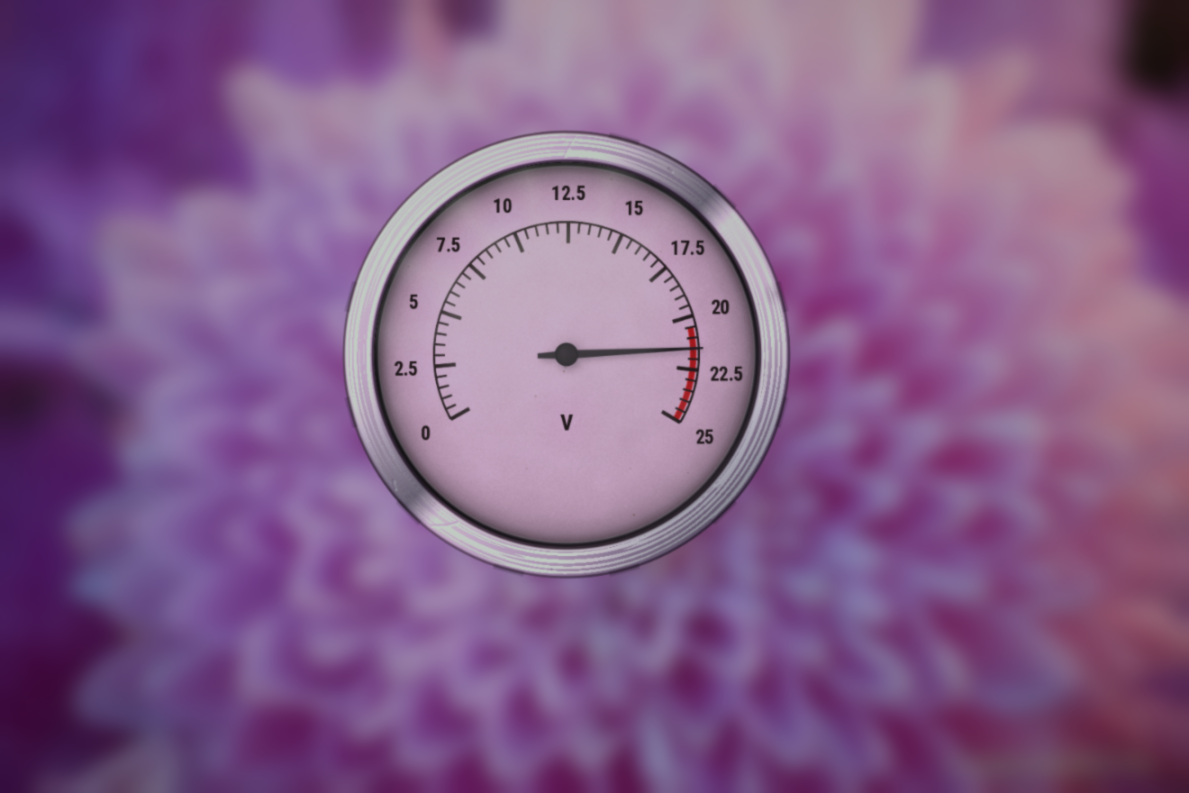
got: 21.5 V
